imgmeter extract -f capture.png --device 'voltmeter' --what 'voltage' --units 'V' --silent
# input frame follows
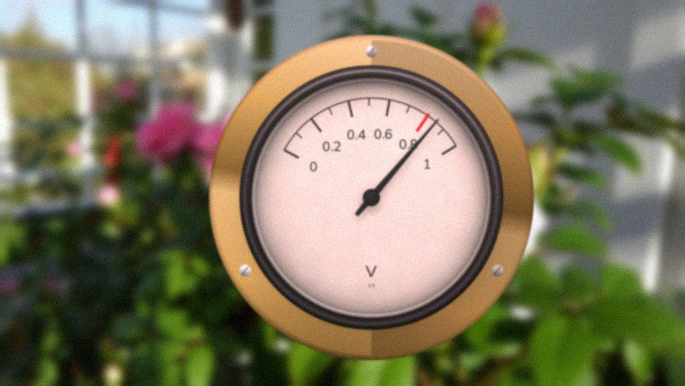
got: 0.85 V
